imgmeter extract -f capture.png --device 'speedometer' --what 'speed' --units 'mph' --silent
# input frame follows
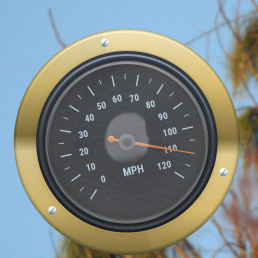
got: 110 mph
